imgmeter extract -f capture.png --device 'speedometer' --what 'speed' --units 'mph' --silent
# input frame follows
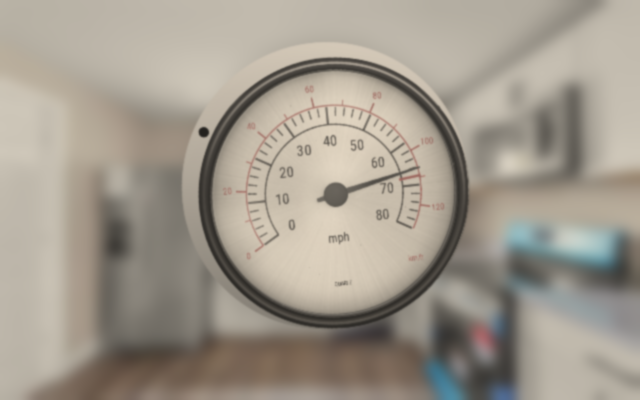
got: 66 mph
